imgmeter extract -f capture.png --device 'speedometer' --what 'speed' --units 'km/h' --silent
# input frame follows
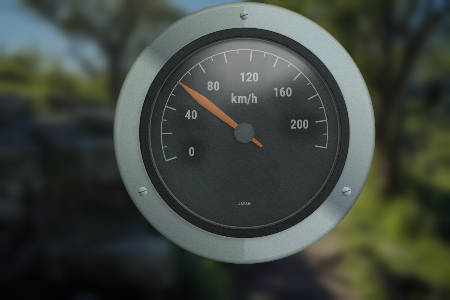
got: 60 km/h
